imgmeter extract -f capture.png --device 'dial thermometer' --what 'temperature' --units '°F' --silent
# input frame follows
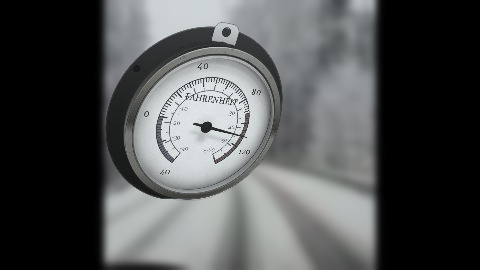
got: 110 °F
